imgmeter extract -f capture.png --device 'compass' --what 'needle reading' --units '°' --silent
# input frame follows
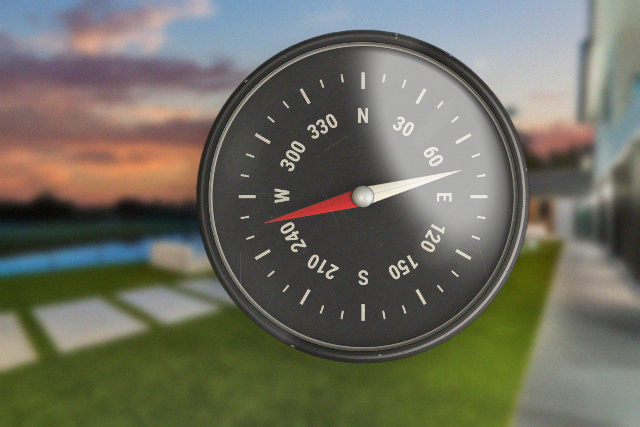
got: 255 °
